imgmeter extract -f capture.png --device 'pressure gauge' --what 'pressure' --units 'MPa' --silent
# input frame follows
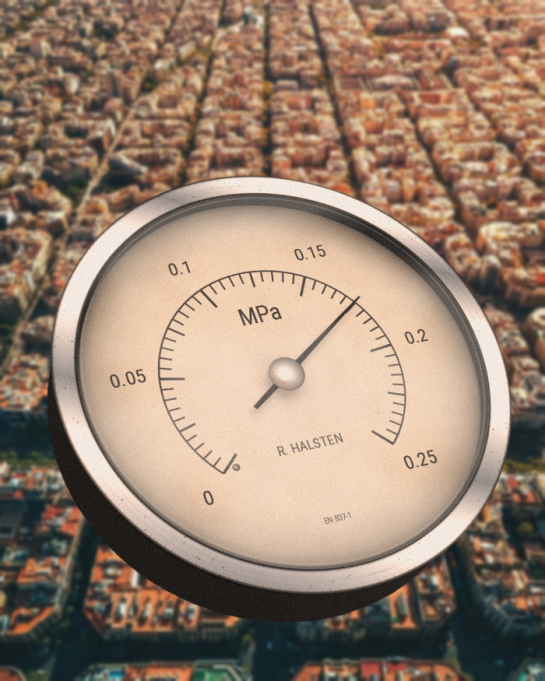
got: 0.175 MPa
